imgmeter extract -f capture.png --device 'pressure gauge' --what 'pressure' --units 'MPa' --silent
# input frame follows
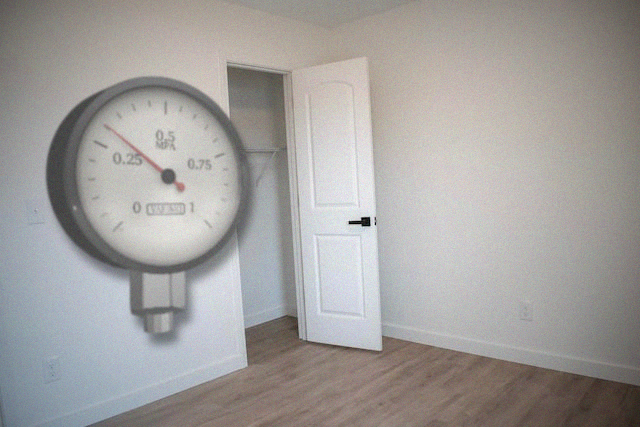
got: 0.3 MPa
